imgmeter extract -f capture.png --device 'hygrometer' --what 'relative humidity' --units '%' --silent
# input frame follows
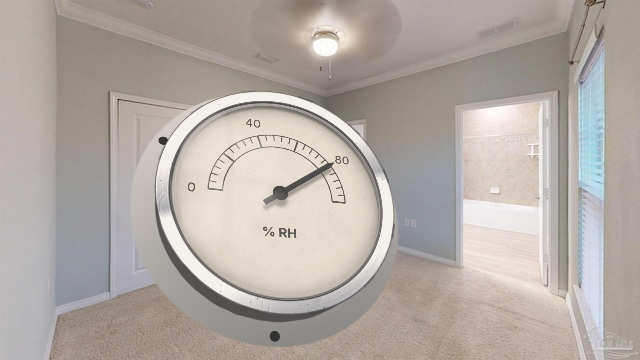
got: 80 %
